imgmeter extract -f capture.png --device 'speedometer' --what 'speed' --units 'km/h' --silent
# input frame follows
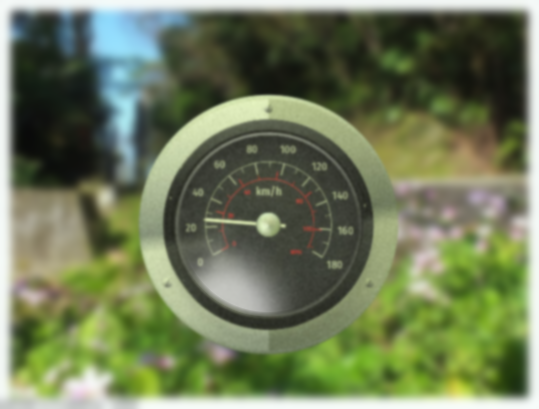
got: 25 km/h
